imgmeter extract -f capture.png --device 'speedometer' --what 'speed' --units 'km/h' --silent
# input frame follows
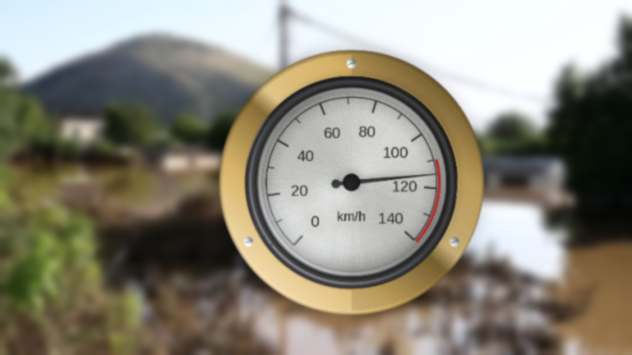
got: 115 km/h
